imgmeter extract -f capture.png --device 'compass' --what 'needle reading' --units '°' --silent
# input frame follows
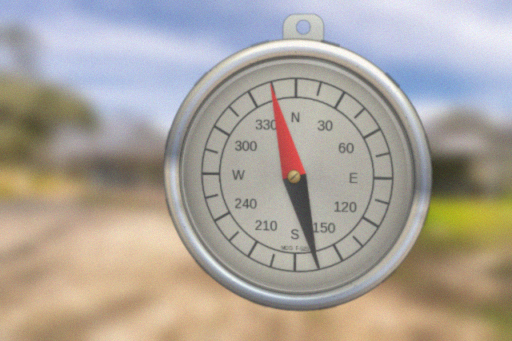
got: 345 °
